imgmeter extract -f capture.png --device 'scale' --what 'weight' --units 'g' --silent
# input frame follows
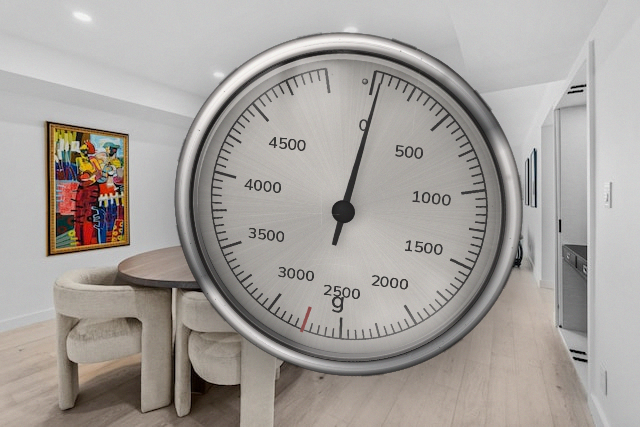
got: 50 g
